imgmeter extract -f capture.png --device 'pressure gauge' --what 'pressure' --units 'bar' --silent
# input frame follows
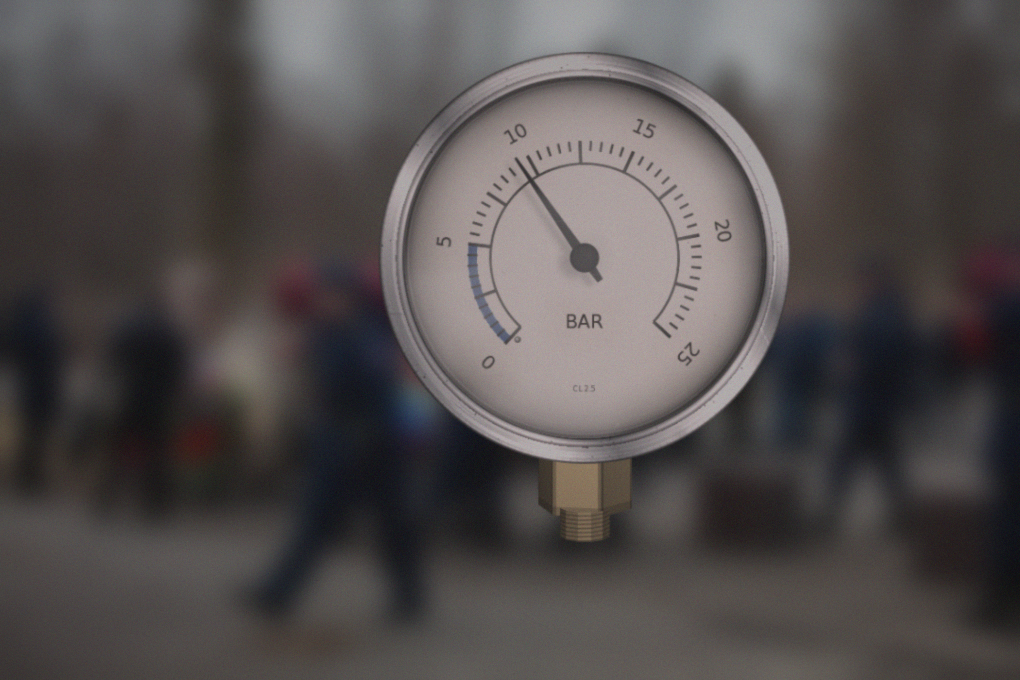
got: 9.5 bar
